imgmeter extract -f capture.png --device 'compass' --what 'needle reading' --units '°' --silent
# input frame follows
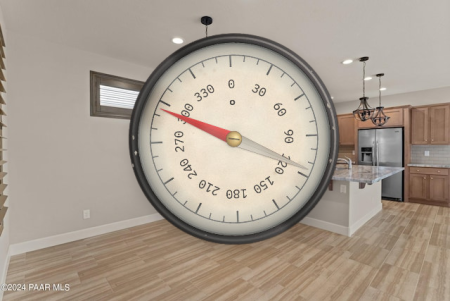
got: 295 °
